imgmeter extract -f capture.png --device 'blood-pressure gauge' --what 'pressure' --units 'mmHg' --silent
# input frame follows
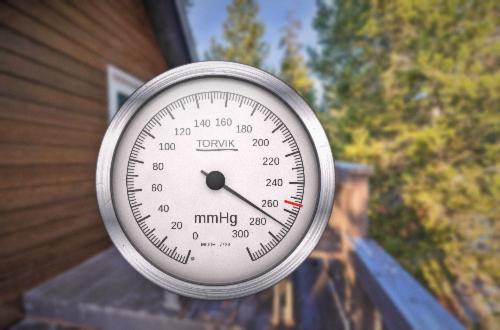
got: 270 mmHg
